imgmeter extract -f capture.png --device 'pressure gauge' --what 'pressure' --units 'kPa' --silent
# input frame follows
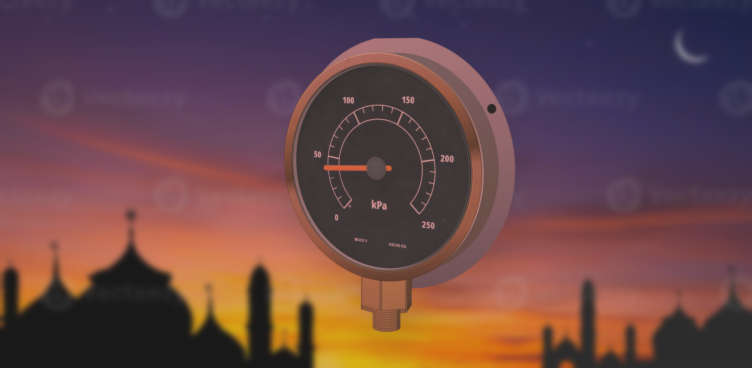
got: 40 kPa
